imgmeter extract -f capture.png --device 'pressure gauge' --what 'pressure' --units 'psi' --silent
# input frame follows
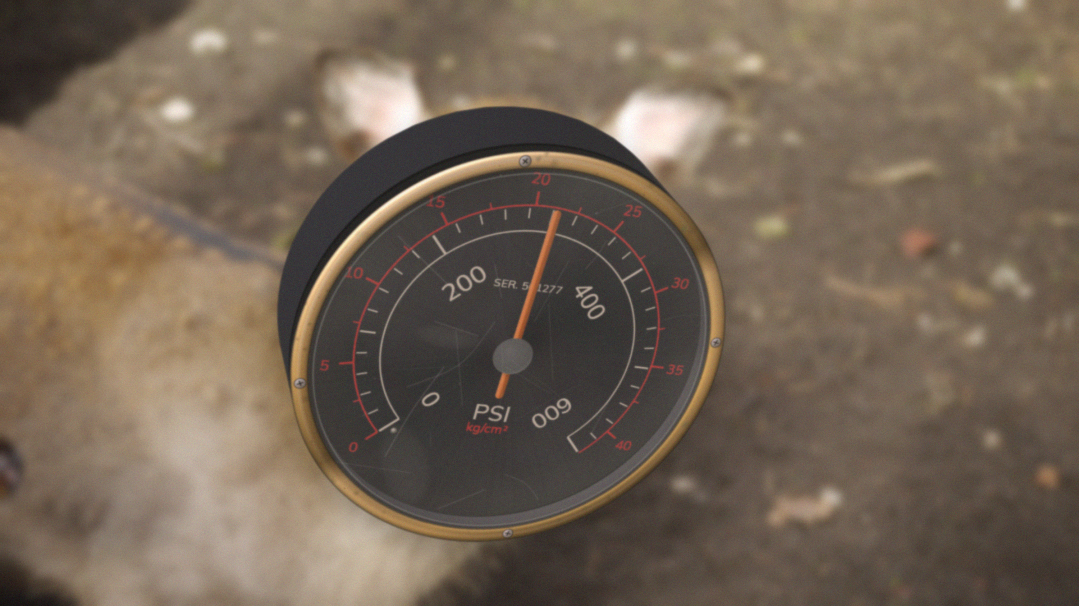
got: 300 psi
